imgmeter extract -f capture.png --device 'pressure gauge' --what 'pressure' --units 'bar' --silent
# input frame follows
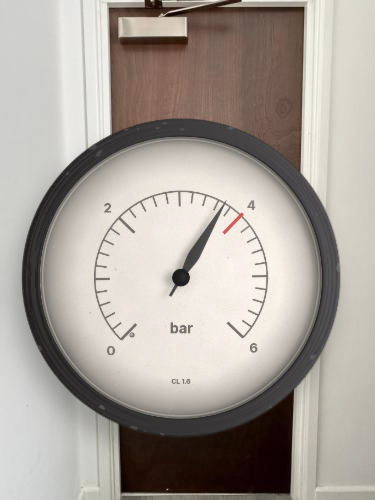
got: 3.7 bar
